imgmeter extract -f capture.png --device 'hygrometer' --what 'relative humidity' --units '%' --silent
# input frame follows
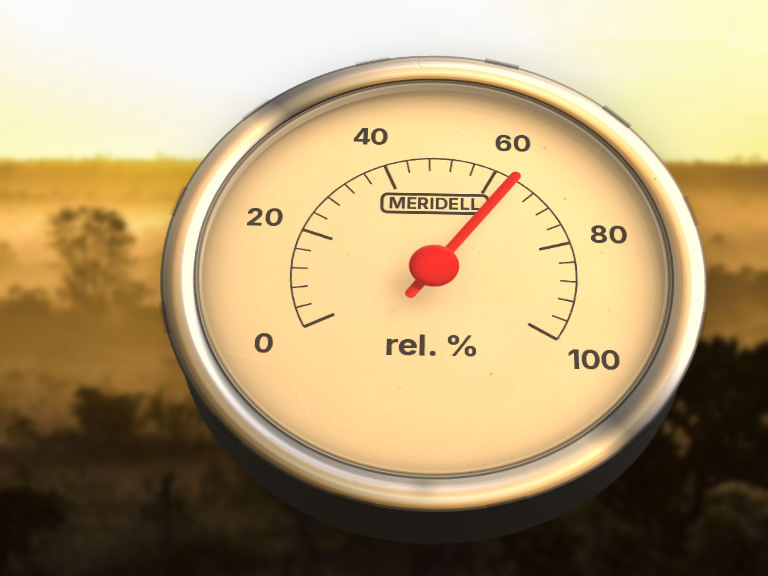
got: 64 %
